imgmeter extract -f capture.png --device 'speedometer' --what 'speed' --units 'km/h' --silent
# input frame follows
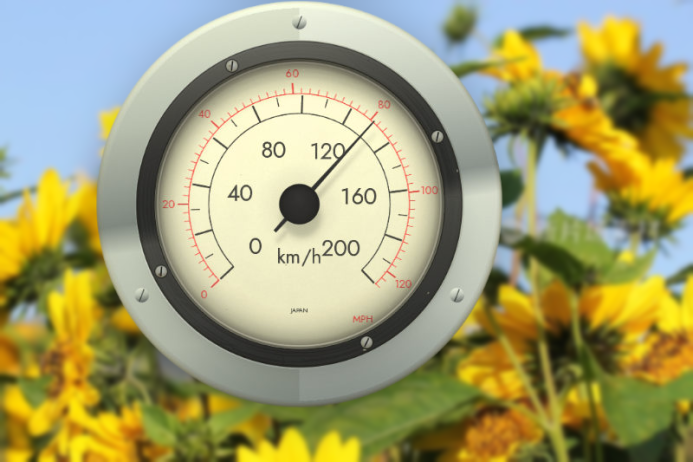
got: 130 km/h
